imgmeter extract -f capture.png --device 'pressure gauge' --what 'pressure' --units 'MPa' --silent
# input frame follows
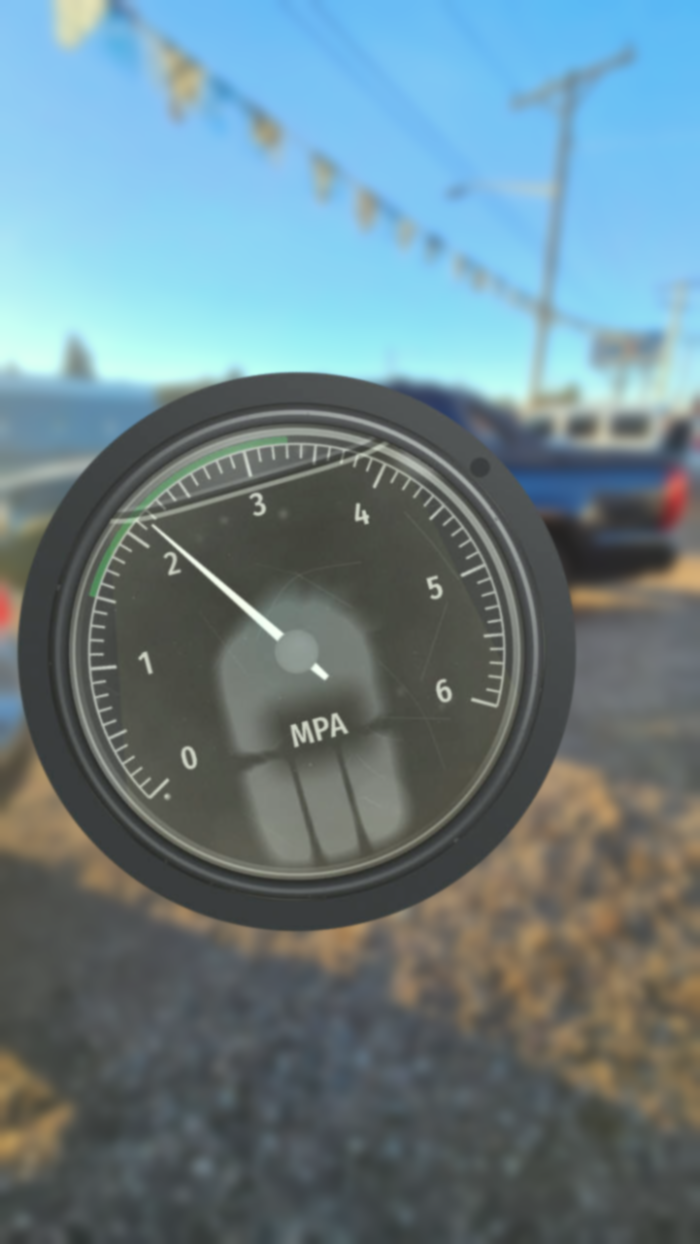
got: 2.15 MPa
